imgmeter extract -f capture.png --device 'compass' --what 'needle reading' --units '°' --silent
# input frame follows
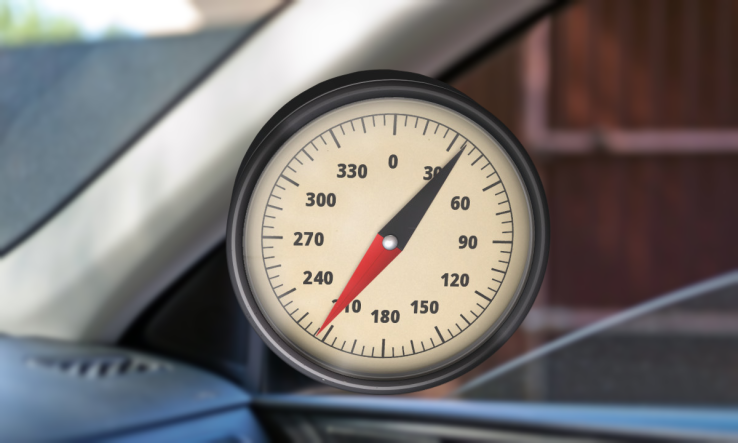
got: 215 °
